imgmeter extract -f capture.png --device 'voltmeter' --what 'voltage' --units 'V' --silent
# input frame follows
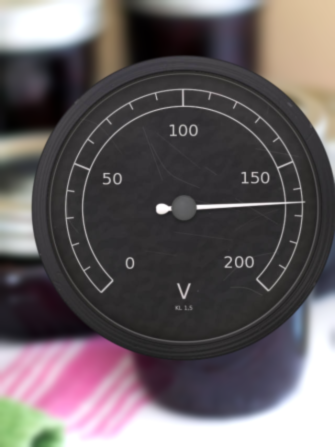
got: 165 V
